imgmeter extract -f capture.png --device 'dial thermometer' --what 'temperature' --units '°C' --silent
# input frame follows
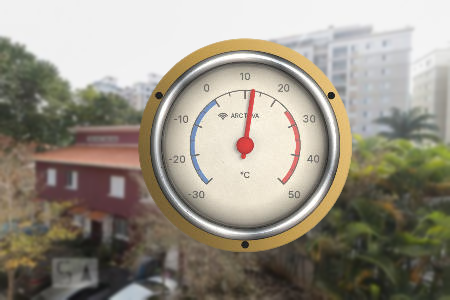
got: 12.5 °C
